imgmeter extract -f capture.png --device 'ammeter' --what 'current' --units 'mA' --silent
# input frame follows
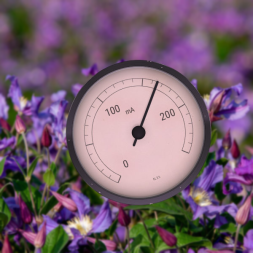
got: 165 mA
